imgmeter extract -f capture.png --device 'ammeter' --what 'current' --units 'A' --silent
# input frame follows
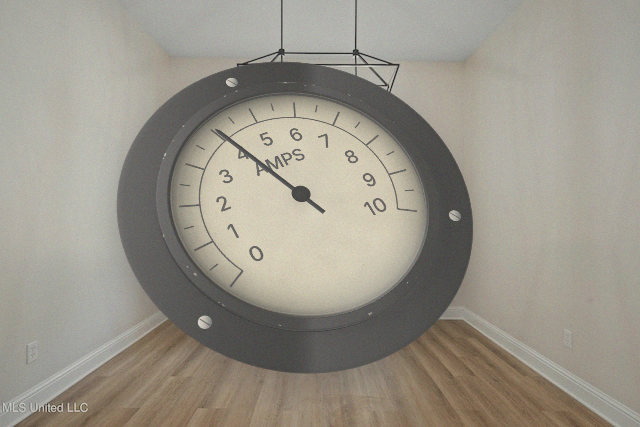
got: 4 A
